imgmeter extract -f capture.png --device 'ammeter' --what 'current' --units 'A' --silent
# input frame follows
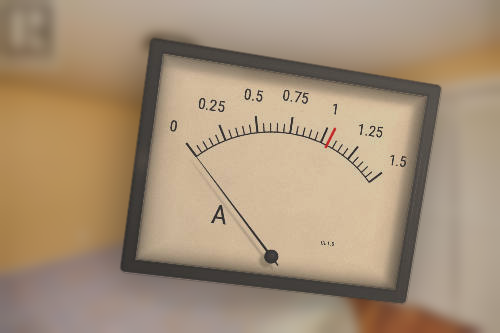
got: 0 A
